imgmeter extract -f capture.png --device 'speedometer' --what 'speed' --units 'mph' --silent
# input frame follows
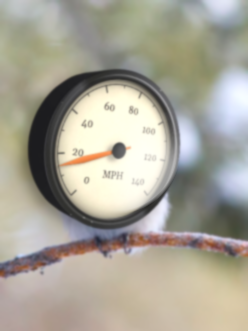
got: 15 mph
